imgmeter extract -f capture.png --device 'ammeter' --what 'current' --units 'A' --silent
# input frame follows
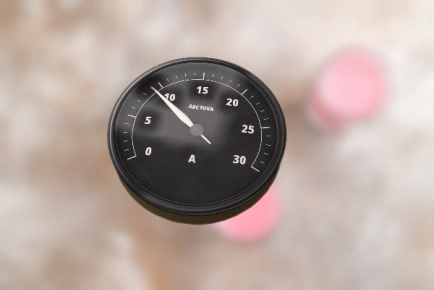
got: 9 A
